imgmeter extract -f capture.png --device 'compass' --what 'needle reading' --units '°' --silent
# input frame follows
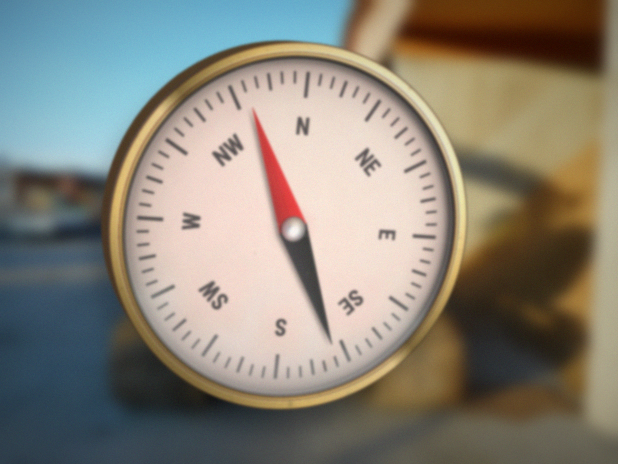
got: 335 °
